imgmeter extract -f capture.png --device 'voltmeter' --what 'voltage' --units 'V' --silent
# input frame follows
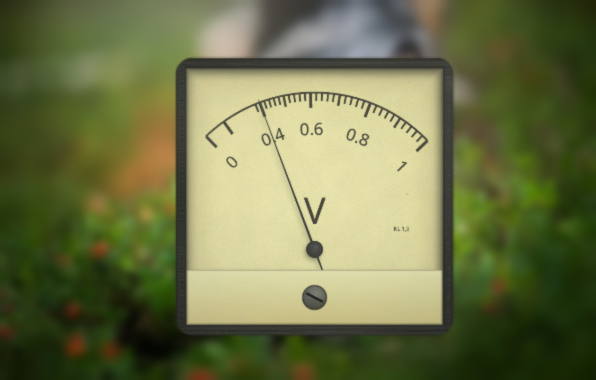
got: 0.4 V
